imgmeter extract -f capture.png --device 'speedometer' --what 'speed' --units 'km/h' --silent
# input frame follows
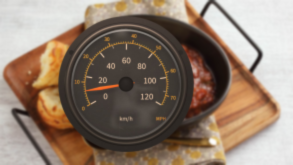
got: 10 km/h
